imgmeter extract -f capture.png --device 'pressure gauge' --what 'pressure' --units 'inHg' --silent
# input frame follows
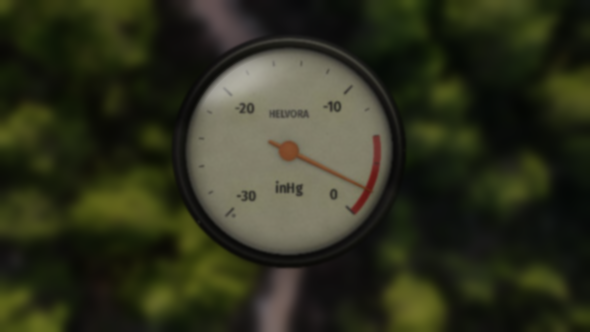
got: -2 inHg
